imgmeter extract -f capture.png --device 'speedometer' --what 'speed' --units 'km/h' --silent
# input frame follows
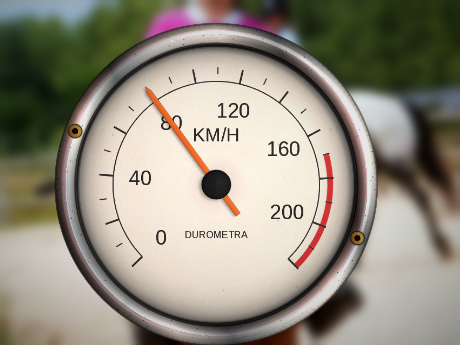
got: 80 km/h
